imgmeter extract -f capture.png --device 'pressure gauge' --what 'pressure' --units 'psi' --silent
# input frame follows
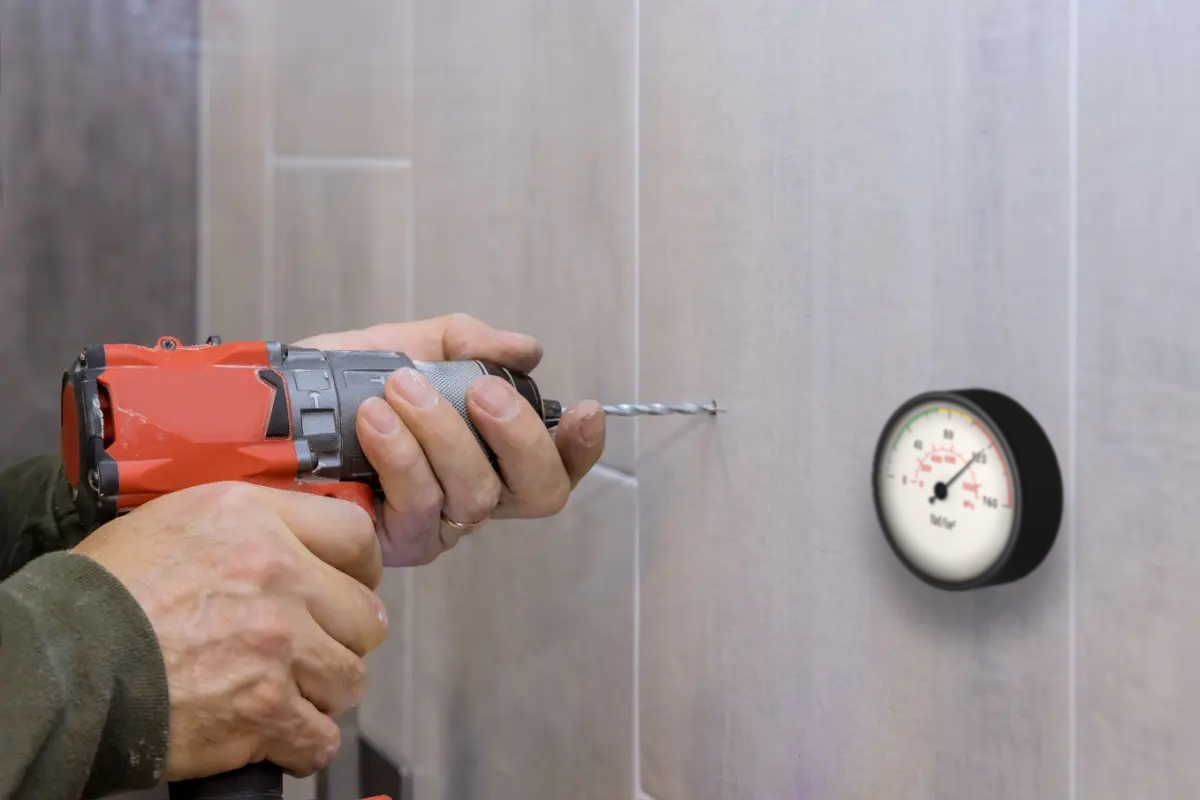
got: 120 psi
